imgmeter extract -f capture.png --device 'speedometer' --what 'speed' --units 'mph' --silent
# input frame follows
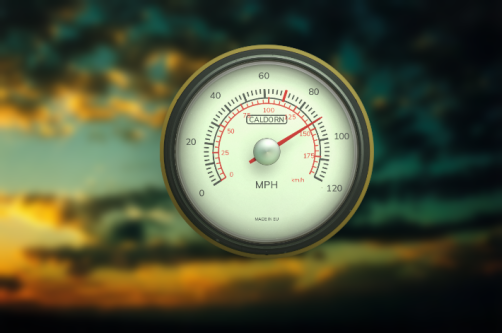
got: 90 mph
